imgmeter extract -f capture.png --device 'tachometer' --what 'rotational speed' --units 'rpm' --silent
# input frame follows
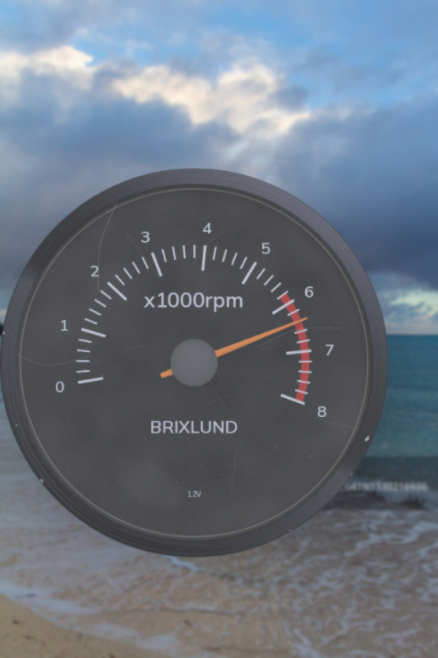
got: 6400 rpm
